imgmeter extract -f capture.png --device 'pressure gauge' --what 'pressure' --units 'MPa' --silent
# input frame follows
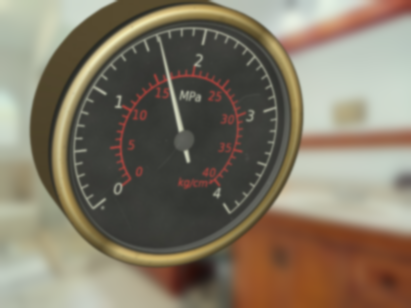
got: 1.6 MPa
